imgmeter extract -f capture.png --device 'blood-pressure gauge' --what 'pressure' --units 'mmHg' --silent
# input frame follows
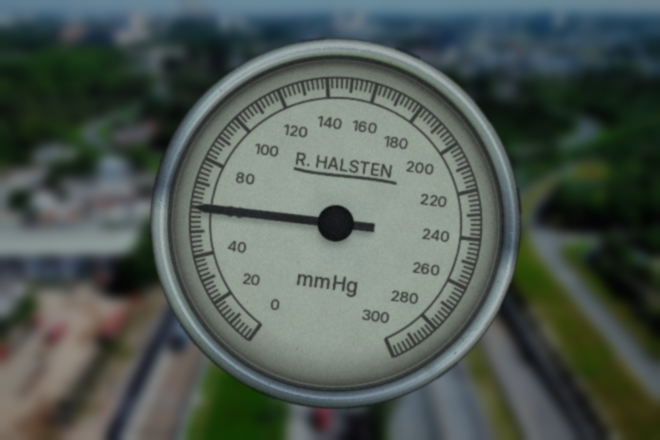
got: 60 mmHg
